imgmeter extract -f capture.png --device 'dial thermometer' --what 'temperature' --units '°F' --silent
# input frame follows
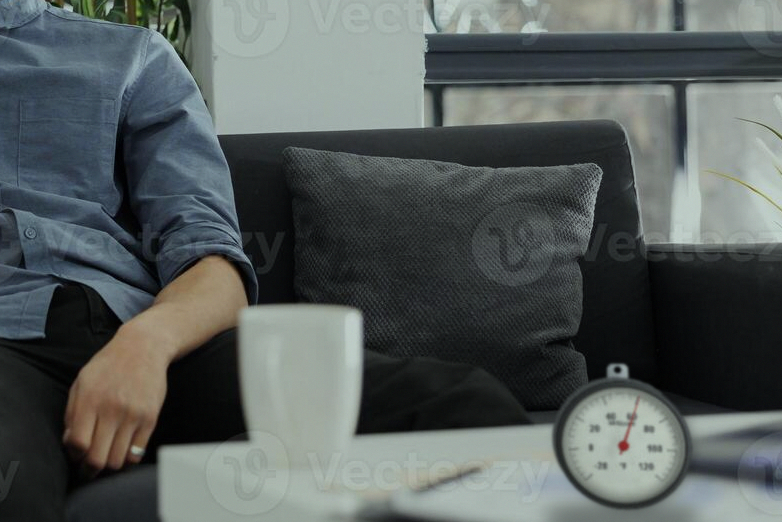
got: 60 °F
